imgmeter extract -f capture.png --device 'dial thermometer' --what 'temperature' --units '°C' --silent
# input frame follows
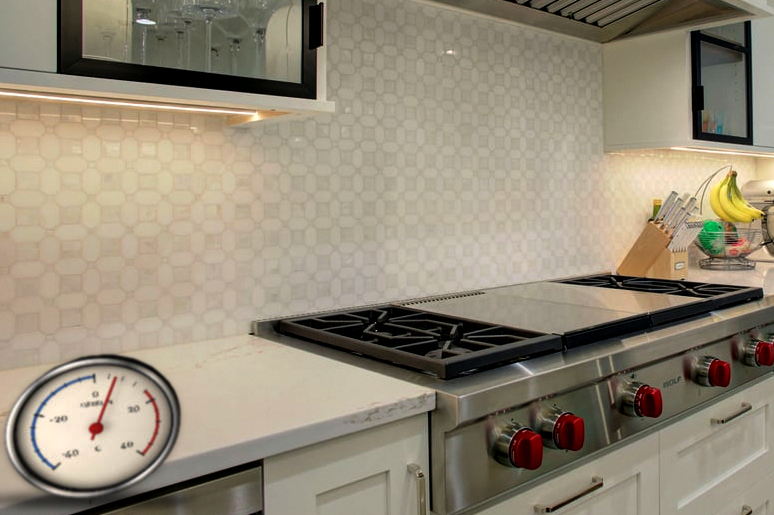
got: 6 °C
